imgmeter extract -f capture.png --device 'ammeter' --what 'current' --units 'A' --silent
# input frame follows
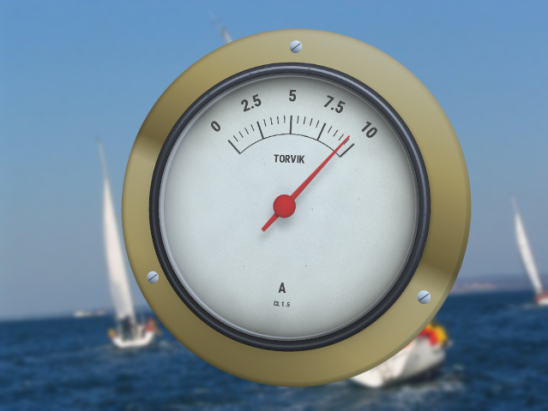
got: 9.5 A
